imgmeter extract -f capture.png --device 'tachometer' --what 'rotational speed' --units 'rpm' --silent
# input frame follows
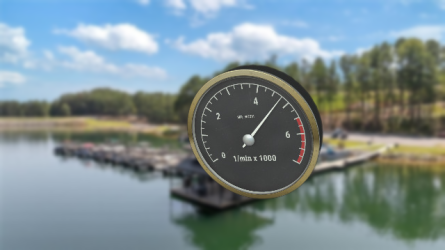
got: 4750 rpm
